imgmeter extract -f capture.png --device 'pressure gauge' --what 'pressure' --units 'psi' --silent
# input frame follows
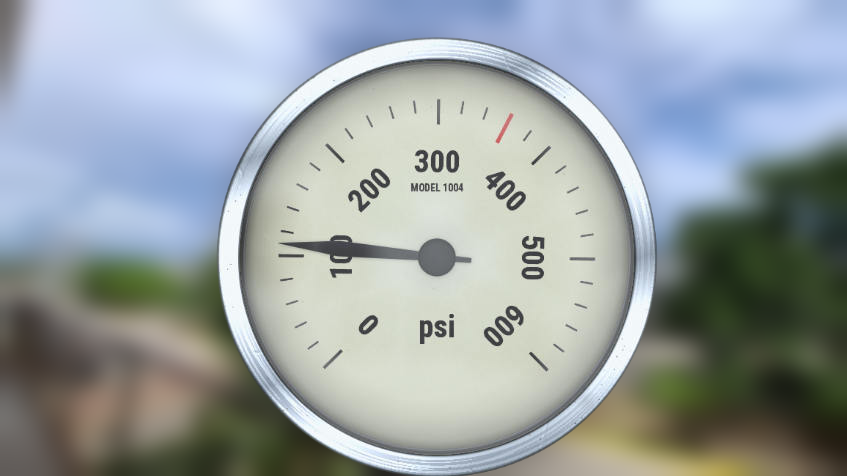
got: 110 psi
